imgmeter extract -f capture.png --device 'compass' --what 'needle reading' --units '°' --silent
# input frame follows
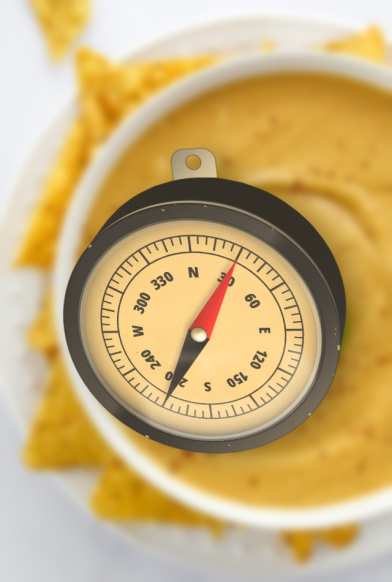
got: 30 °
